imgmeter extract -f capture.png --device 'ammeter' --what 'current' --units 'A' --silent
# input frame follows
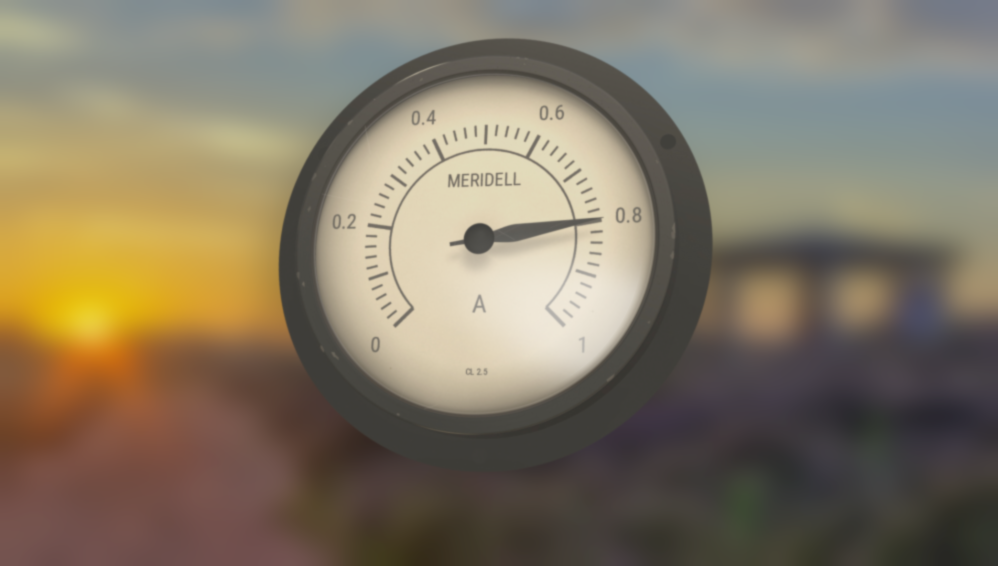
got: 0.8 A
